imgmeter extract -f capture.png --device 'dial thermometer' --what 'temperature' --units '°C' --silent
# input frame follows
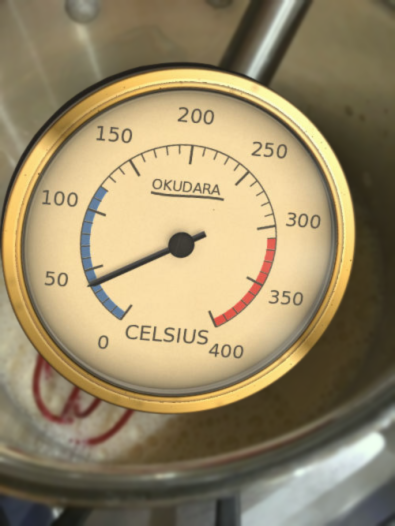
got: 40 °C
